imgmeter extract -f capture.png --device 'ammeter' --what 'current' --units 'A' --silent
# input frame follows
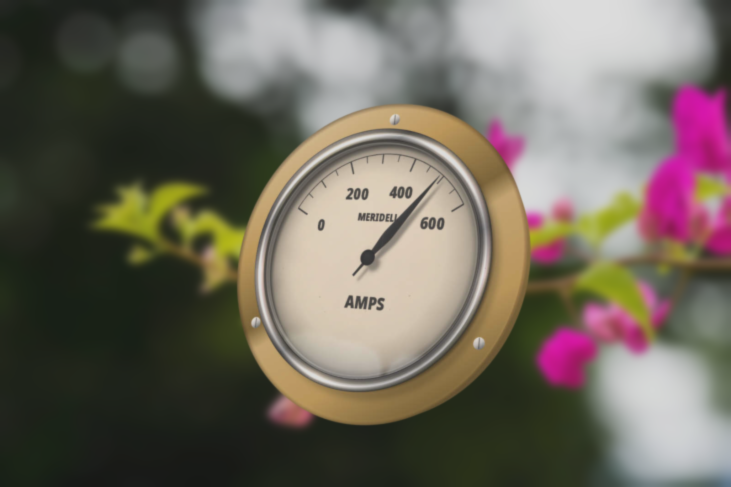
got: 500 A
